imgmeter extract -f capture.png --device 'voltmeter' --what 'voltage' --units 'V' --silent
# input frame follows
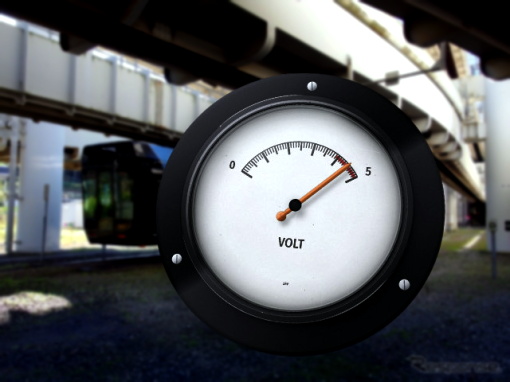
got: 4.5 V
